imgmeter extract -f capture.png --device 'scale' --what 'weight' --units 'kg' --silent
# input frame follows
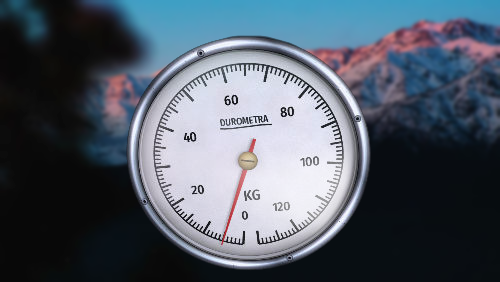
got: 5 kg
